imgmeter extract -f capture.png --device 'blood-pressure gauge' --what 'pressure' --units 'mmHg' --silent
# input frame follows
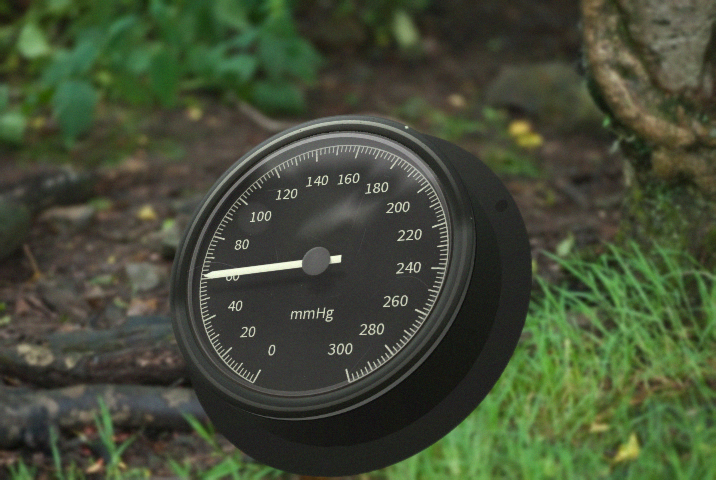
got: 60 mmHg
